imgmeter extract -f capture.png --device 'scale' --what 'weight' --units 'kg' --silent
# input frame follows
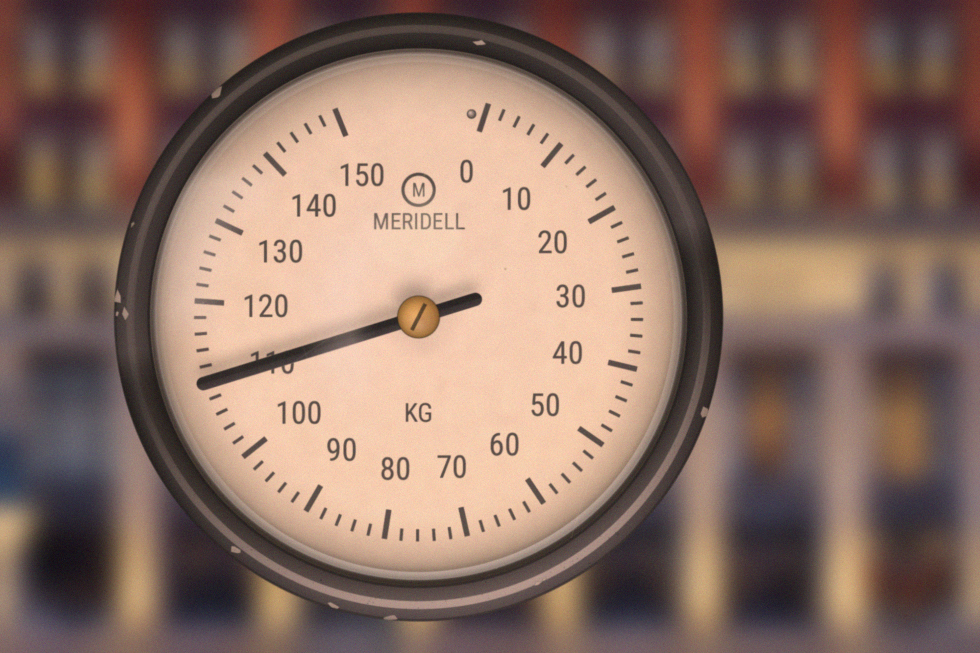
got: 110 kg
